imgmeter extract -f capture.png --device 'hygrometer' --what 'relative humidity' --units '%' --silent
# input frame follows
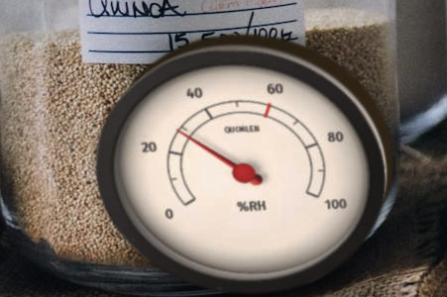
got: 30 %
